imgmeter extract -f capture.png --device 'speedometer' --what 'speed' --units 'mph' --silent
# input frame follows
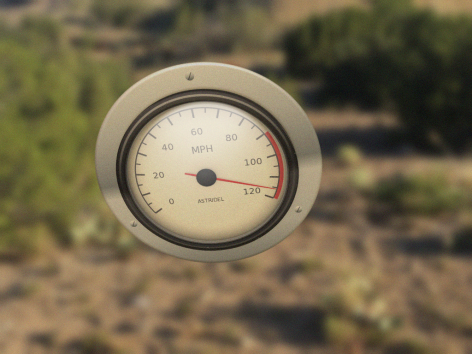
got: 115 mph
